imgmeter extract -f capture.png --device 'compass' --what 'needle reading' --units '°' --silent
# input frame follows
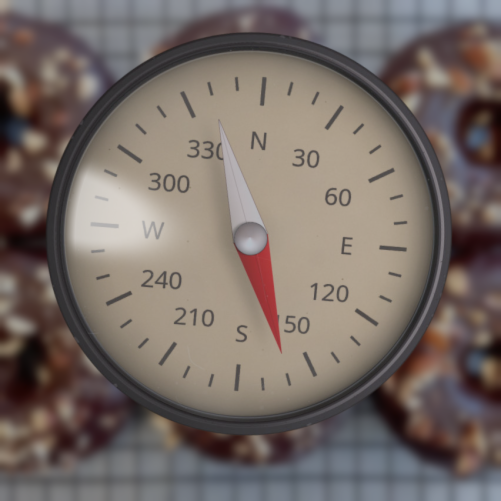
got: 160 °
